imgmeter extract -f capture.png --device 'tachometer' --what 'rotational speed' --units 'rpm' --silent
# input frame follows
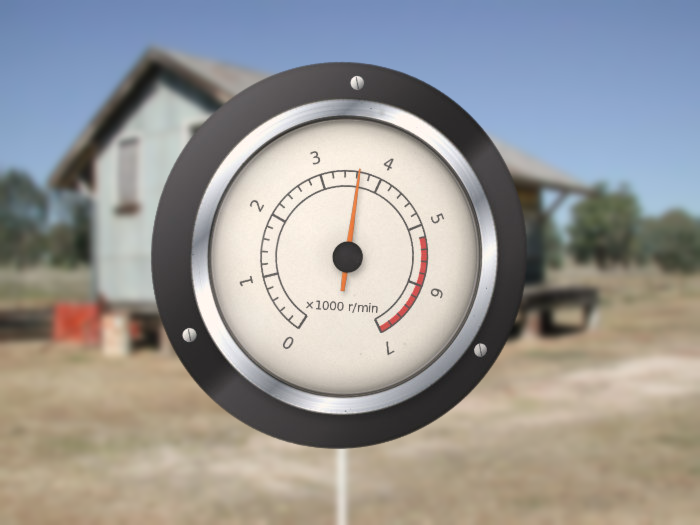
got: 3600 rpm
